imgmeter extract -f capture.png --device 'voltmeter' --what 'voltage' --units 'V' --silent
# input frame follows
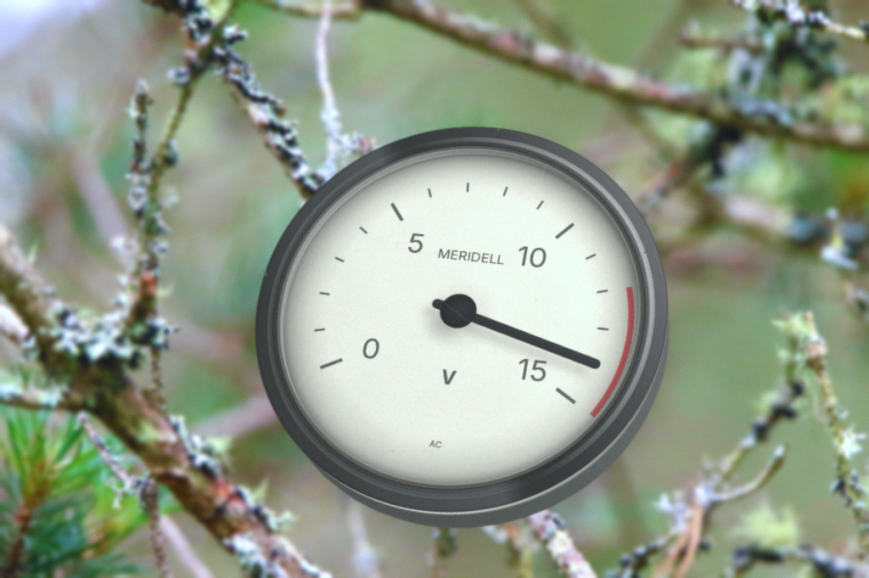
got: 14 V
